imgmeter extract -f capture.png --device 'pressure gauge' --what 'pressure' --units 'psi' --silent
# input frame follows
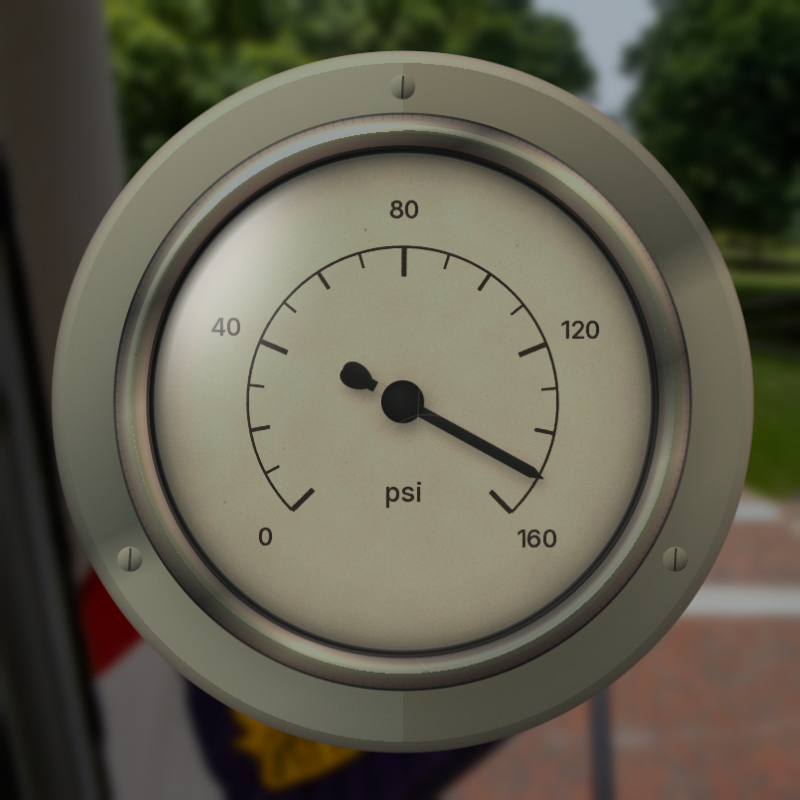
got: 150 psi
